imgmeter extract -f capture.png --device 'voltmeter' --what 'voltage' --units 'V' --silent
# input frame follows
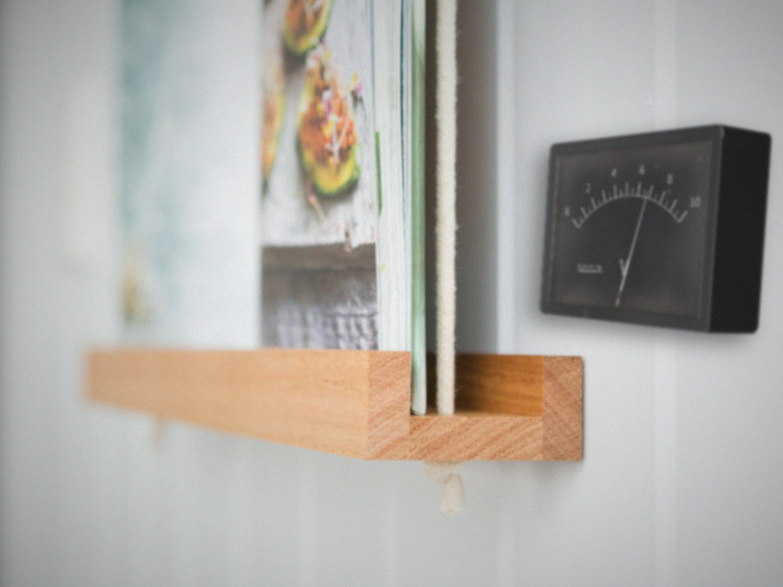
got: 7 V
